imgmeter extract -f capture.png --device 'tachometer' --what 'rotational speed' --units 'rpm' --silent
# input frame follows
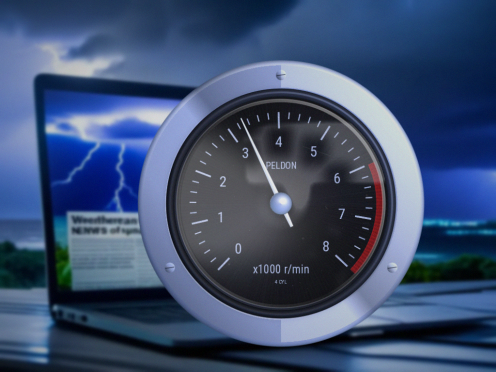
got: 3300 rpm
